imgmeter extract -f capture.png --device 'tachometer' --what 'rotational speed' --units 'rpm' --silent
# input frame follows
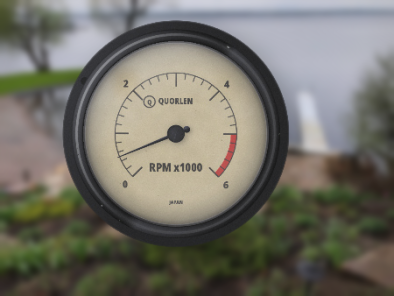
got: 500 rpm
